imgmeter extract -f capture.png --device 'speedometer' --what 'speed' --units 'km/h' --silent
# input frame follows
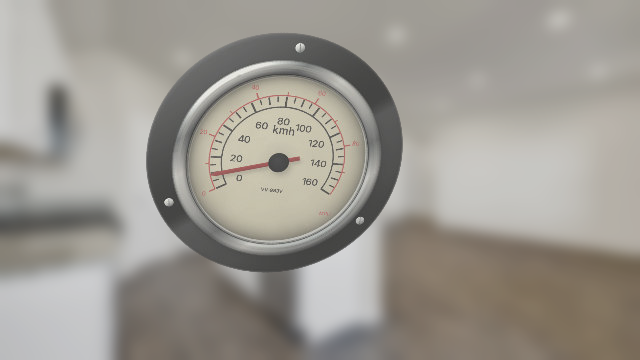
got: 10 km/h
